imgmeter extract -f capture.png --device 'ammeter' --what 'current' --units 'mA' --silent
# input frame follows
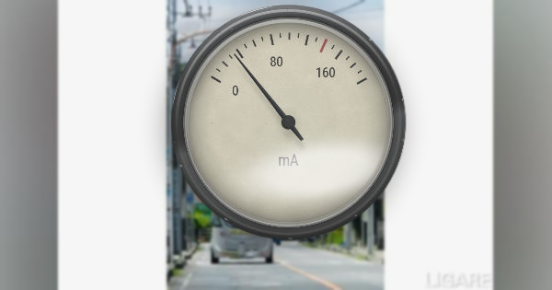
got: 35 mA
